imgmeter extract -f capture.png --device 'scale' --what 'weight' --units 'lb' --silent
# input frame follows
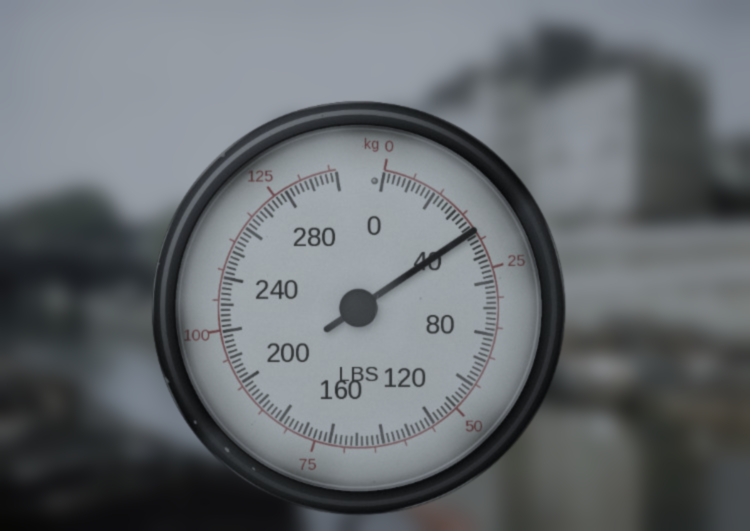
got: 40 lb
